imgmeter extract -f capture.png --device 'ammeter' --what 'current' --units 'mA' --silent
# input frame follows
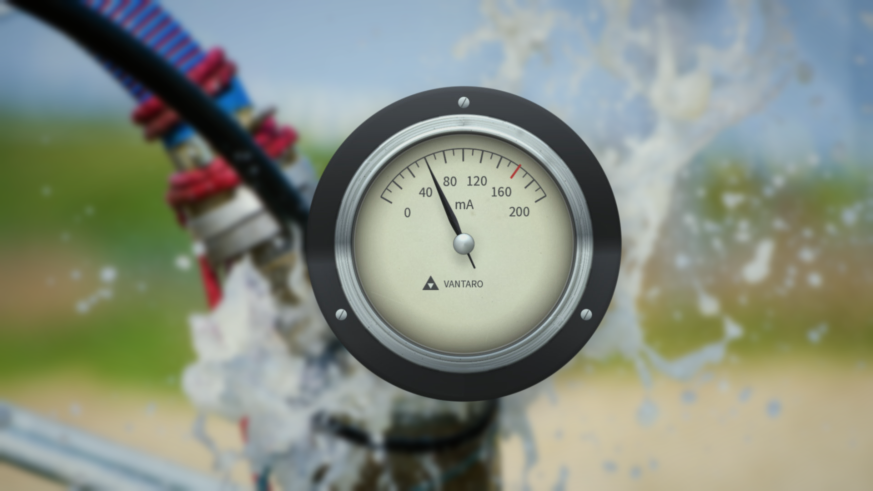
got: 60 mA
